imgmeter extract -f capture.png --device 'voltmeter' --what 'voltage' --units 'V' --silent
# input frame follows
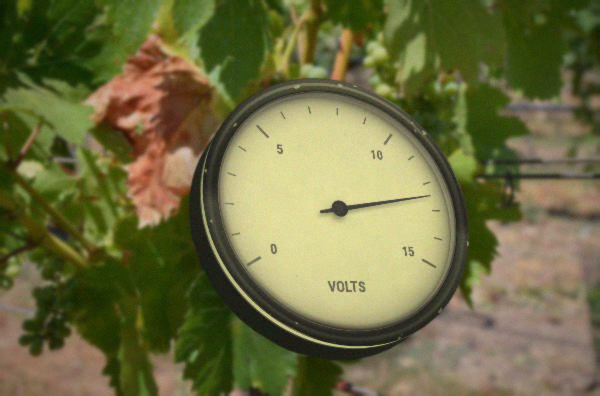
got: 12.5 V
